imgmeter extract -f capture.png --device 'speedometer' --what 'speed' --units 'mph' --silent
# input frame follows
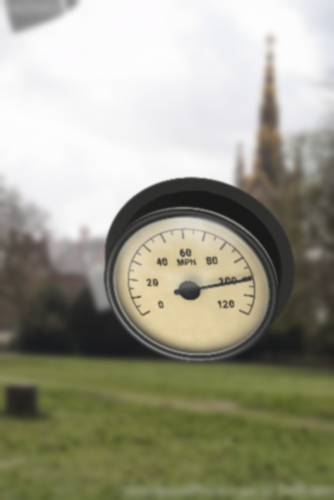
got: 100 mph
